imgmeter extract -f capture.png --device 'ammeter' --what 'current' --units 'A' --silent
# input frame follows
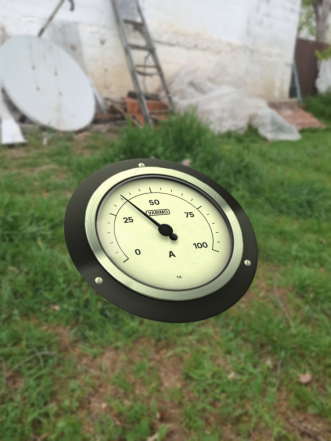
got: 35 A
